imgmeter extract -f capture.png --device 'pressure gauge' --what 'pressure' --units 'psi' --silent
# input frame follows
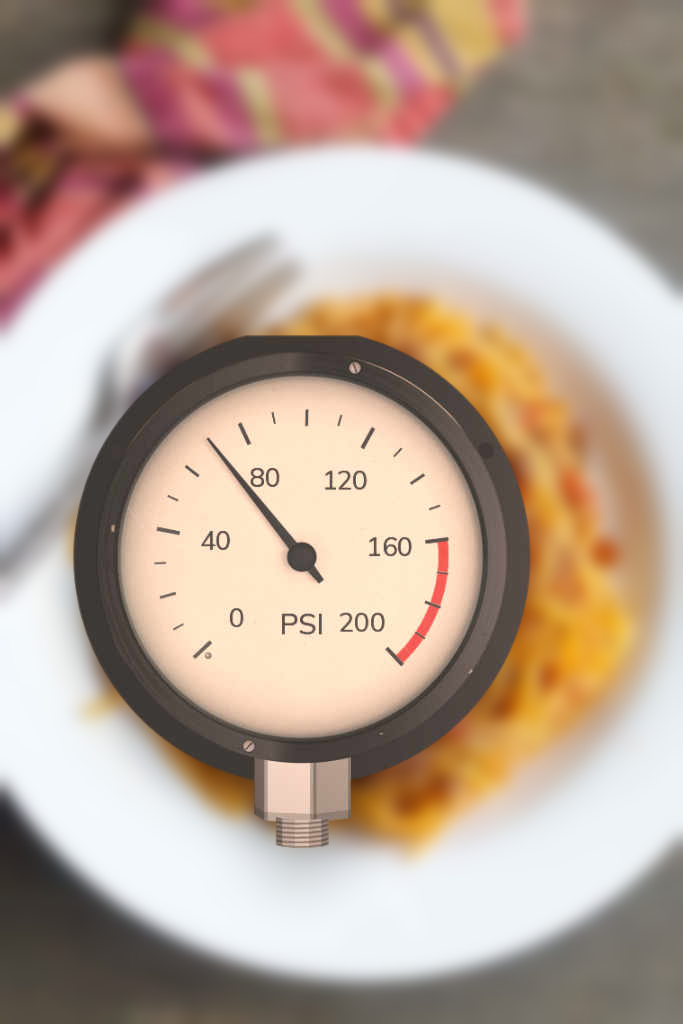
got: 70 psi
